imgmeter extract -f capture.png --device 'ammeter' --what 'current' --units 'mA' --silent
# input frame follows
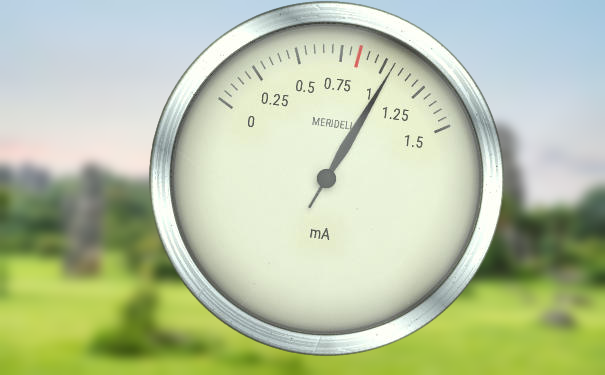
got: 1.05 mA
